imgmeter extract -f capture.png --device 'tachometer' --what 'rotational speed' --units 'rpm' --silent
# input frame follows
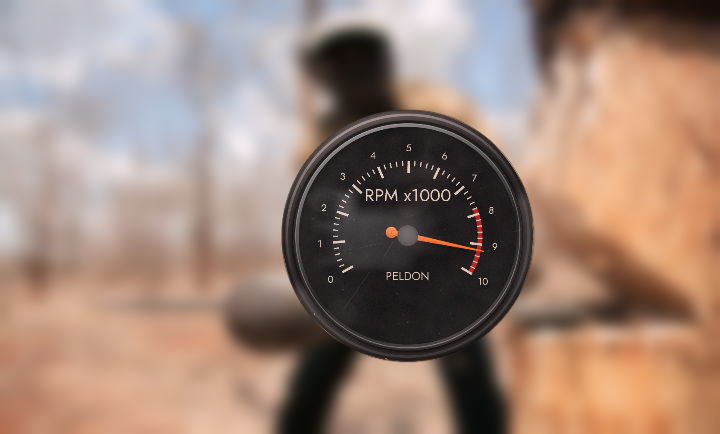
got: 9200 rpm
